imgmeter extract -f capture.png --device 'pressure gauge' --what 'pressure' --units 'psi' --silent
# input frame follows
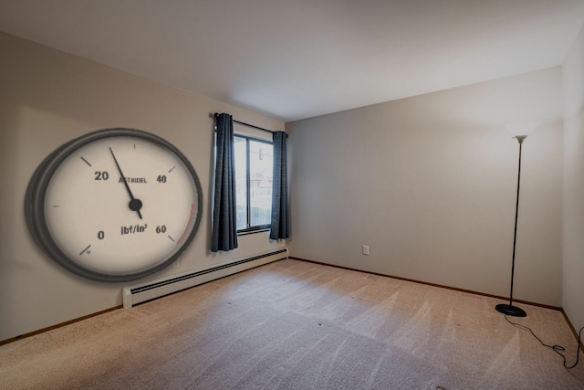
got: 25 psi
